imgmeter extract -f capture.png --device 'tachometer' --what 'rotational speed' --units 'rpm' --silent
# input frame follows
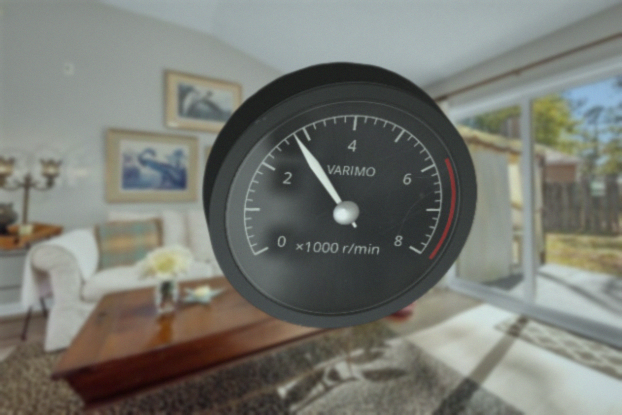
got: 2800 rpm
